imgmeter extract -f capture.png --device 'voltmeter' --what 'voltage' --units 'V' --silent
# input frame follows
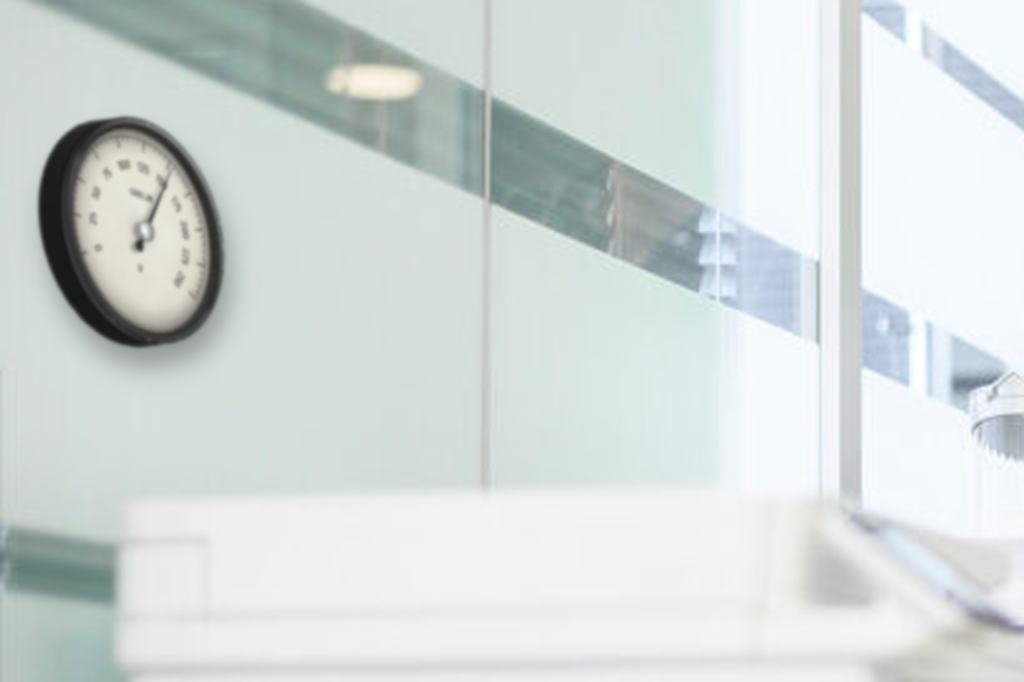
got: 150 V
